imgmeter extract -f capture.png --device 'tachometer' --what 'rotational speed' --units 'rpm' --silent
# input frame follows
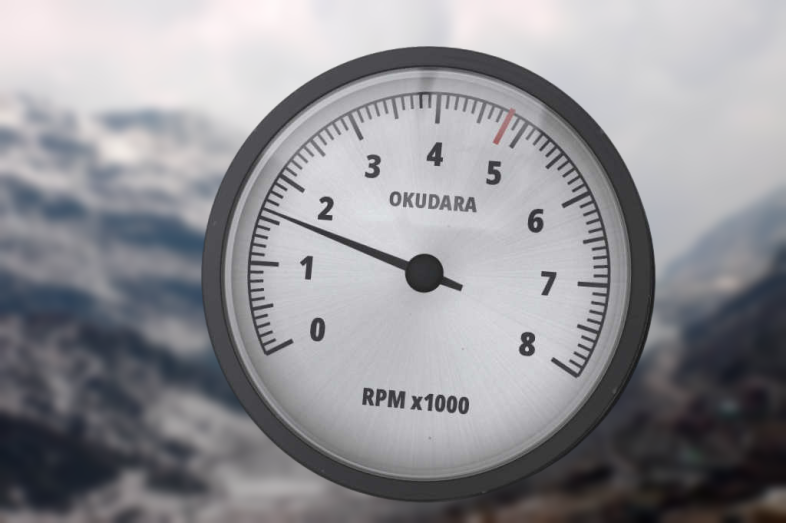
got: 1600 rpm
